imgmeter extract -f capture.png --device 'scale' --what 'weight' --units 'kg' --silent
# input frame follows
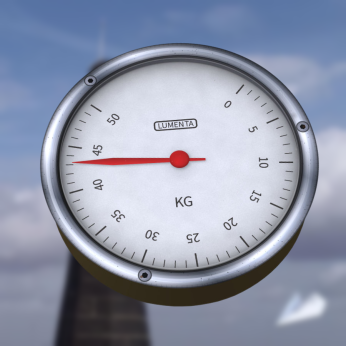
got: 43 kg
